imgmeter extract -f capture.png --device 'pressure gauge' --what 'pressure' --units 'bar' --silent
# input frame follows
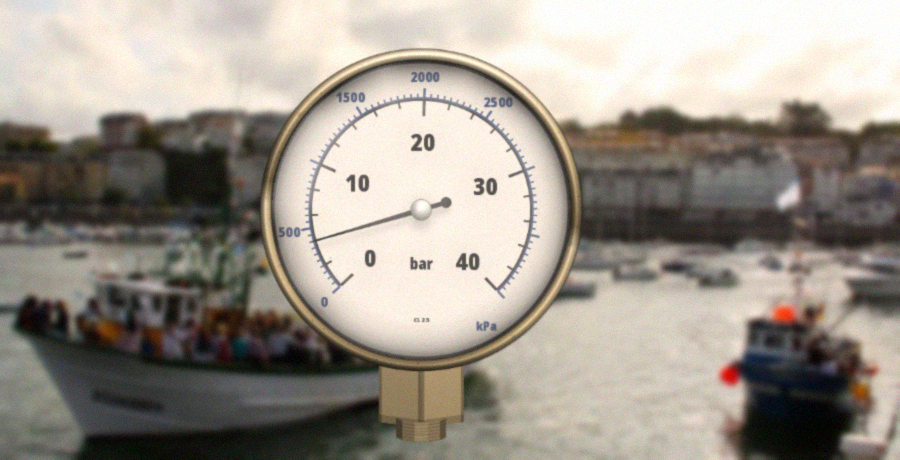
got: 4 bar
